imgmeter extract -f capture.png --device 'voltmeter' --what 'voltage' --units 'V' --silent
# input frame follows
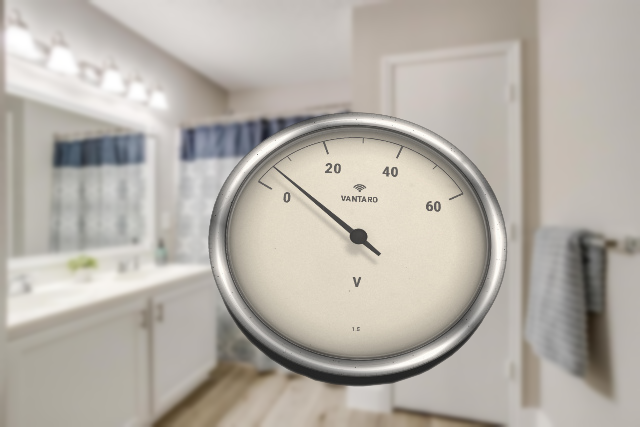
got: 5 V
